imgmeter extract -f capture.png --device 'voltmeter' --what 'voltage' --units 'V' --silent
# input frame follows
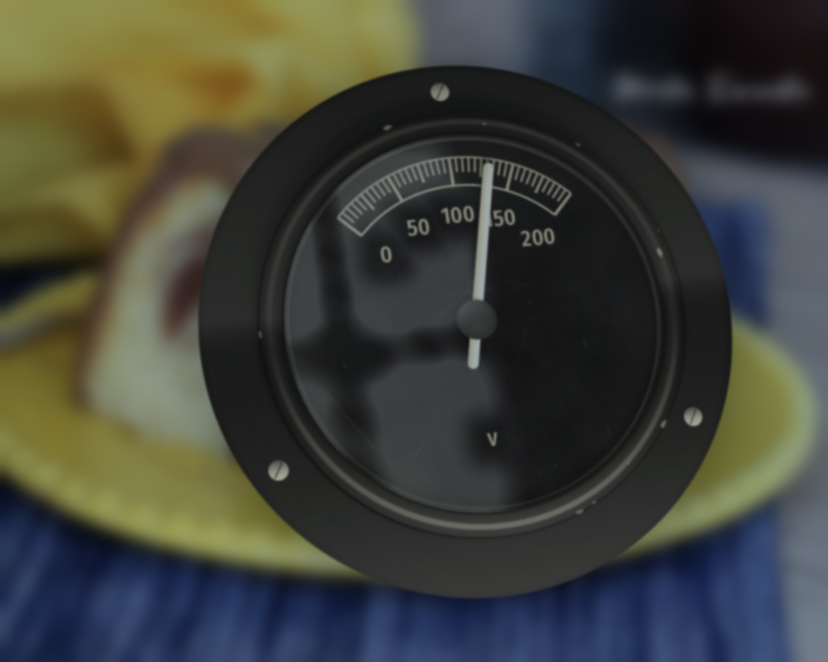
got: 130 V
